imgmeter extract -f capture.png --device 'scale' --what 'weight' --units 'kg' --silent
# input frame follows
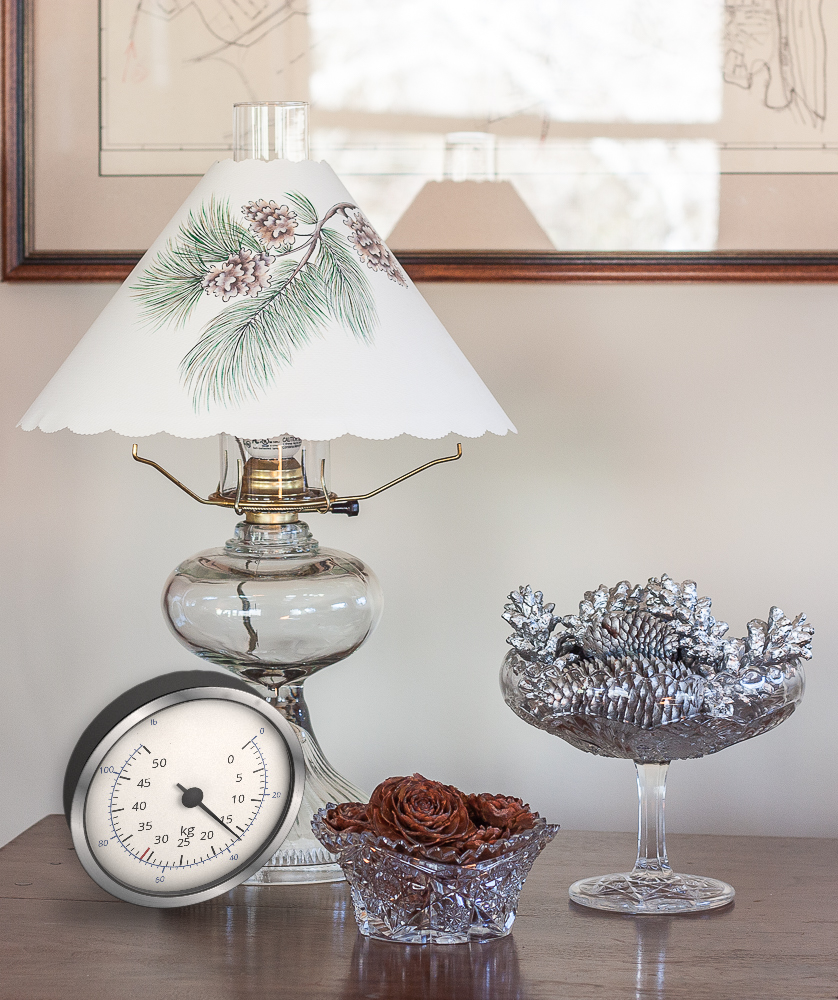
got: 16 kg
